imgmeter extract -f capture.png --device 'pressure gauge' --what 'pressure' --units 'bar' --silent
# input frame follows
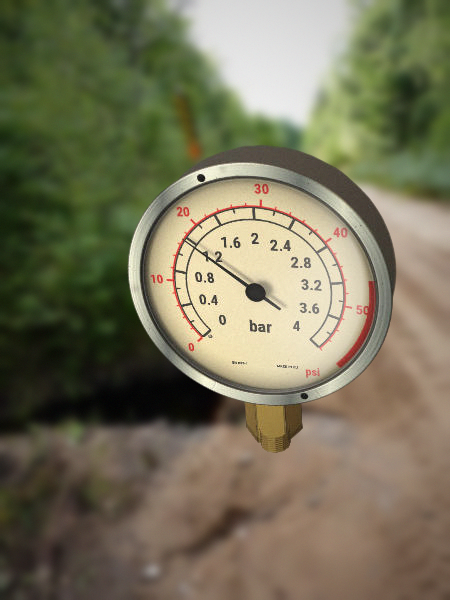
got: 1.2 bar
